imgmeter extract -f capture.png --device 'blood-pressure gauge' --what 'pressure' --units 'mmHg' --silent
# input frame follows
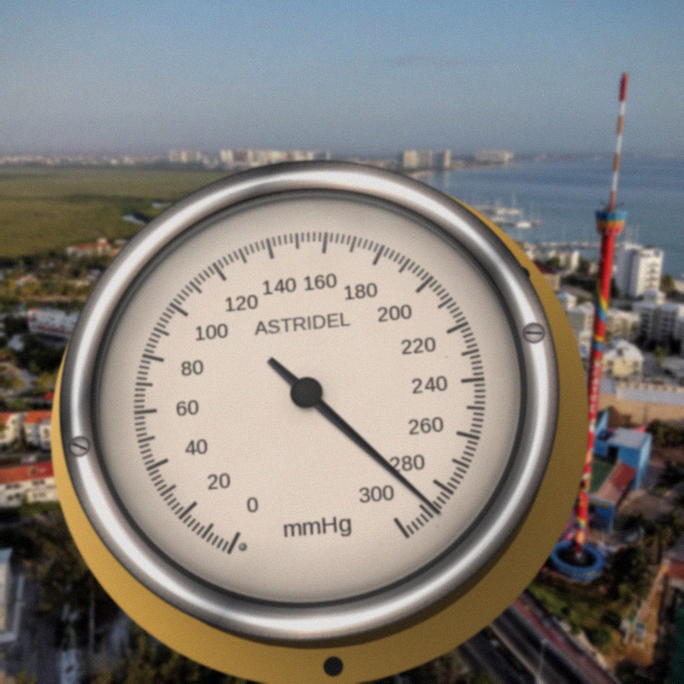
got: 288 mmHg
